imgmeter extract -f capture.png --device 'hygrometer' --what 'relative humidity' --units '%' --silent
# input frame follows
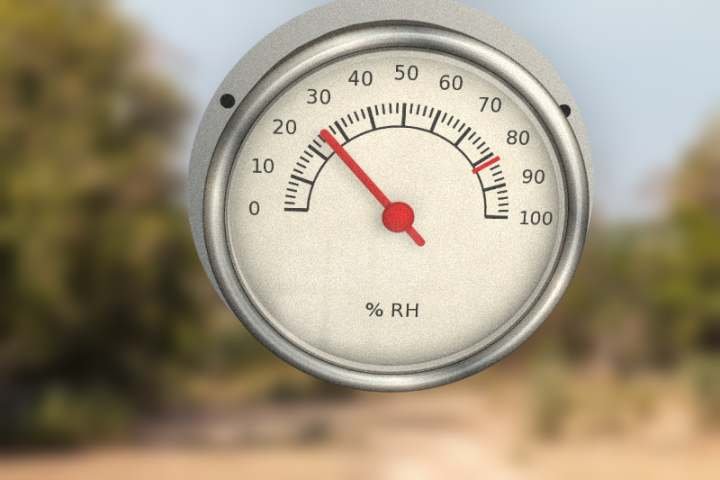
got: 26 %
